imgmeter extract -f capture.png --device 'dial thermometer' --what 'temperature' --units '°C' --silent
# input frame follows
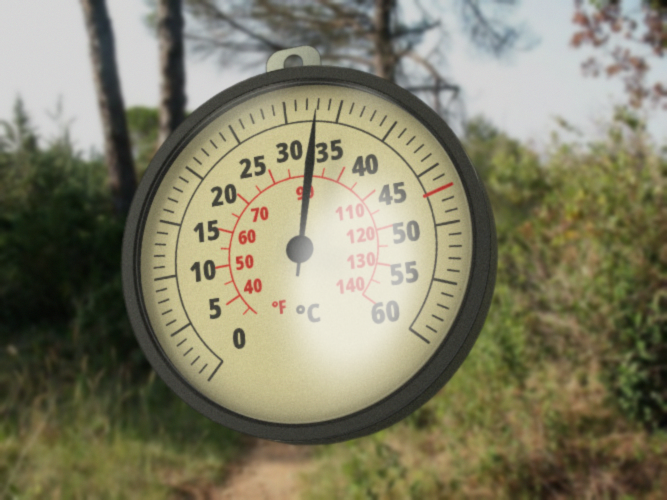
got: 33 °C
